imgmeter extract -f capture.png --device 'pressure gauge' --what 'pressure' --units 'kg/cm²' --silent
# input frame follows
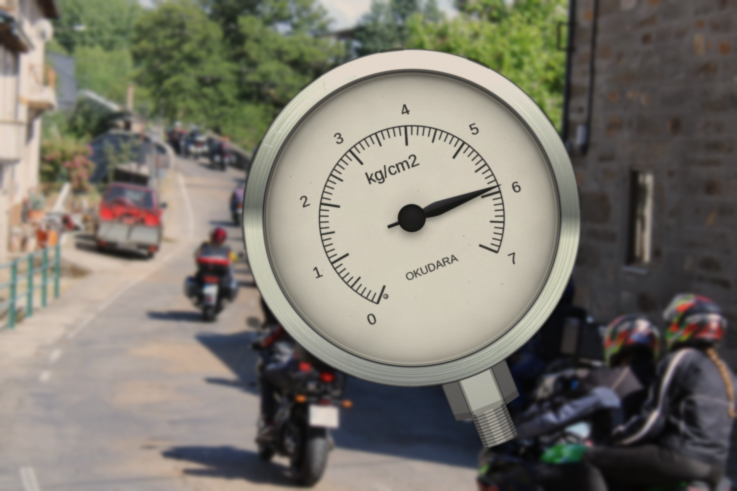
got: 5.9 kg/cm²
